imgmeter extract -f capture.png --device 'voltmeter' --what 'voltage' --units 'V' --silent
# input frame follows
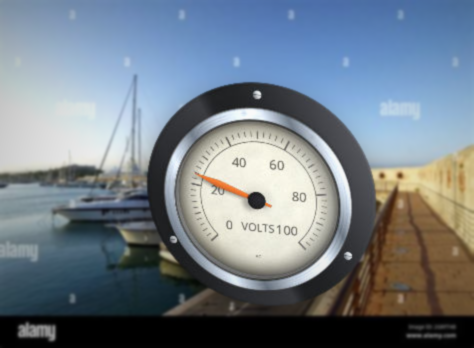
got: 24 V
